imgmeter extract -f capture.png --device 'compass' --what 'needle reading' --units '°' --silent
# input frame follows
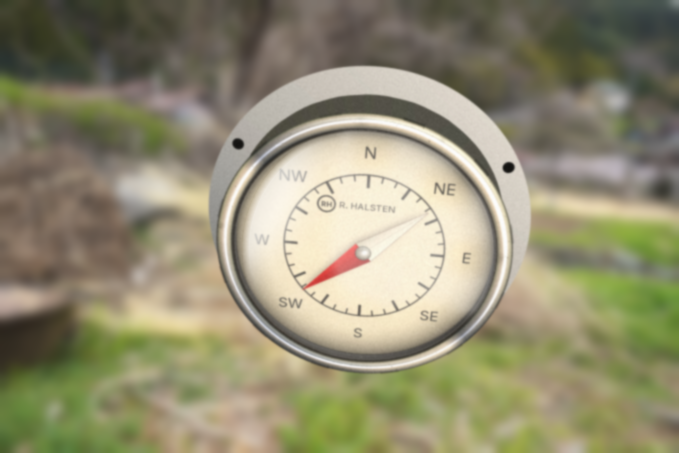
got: 230 °
